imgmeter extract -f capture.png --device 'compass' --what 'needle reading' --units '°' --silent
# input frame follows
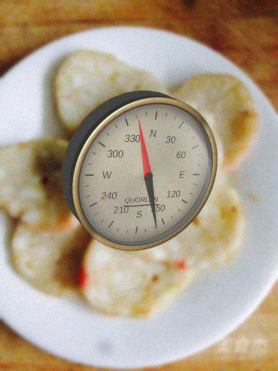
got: 340 °
